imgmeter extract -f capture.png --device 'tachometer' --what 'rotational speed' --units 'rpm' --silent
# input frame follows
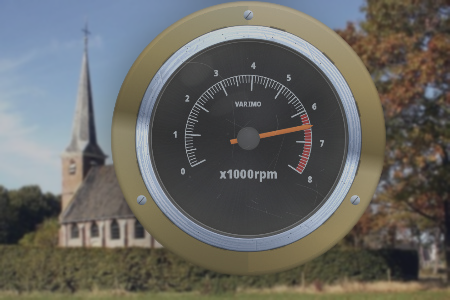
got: 6500 rpm
